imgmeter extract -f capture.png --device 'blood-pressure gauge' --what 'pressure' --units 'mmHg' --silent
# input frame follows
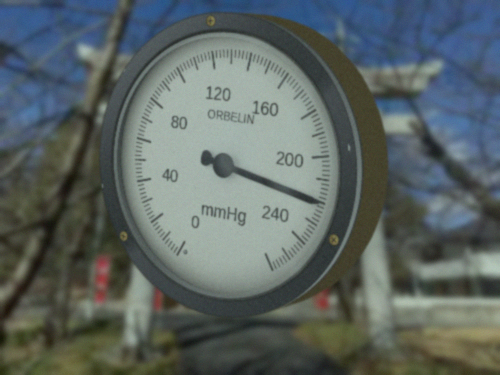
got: 220 mmHg
